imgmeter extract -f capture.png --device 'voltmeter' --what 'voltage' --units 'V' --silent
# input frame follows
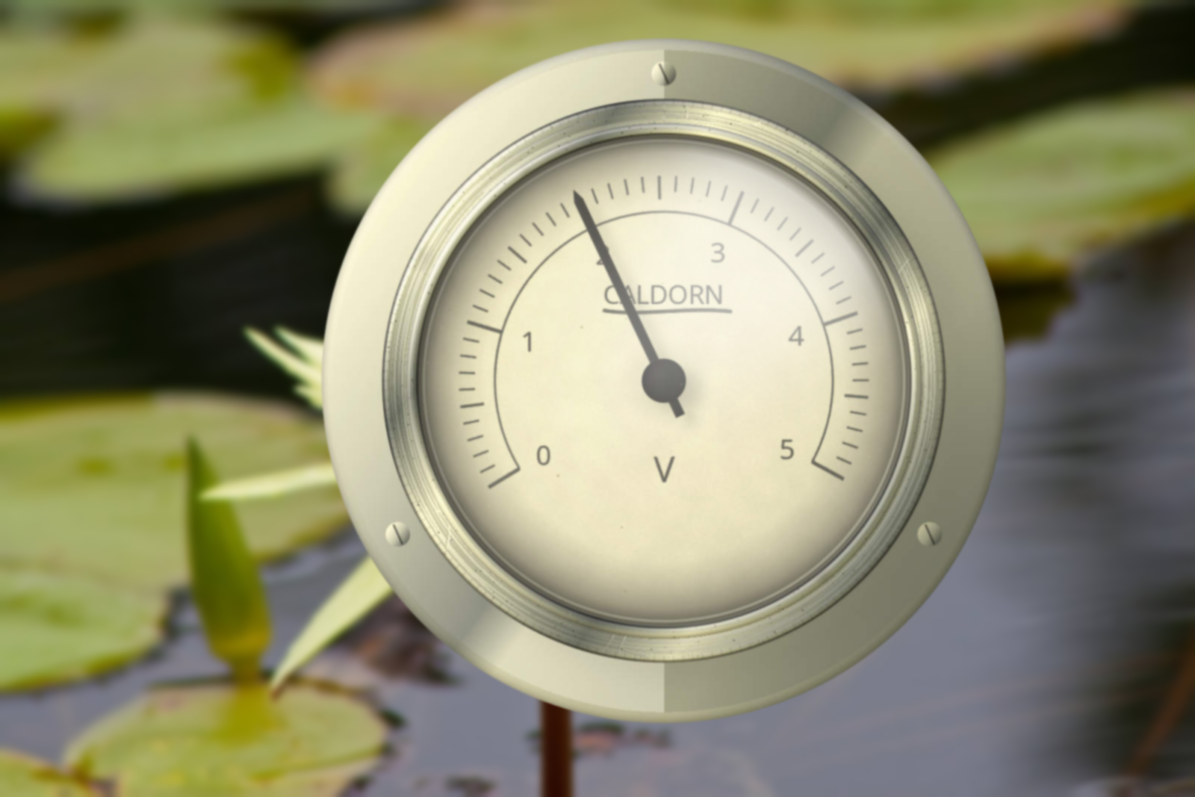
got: 2 V
